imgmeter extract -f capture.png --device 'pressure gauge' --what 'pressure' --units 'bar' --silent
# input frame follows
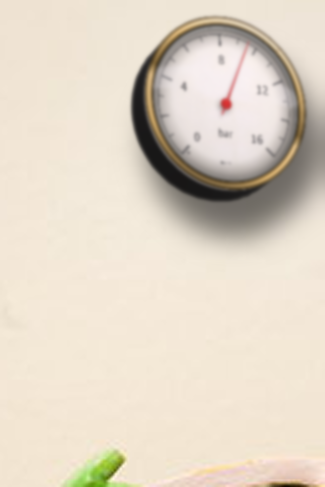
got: 9.5 bar
